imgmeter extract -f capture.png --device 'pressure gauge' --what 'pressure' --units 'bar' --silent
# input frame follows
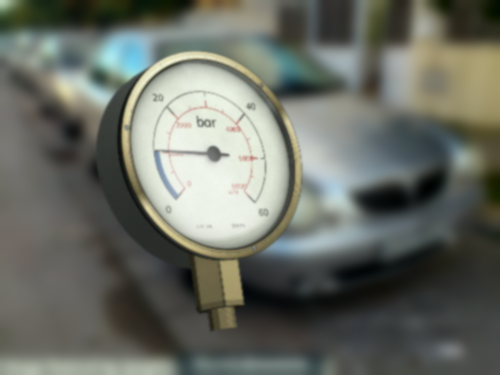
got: 10 bar
